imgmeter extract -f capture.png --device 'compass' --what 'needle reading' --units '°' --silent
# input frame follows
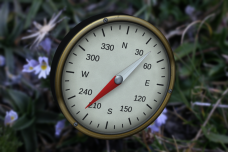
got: 220 °
